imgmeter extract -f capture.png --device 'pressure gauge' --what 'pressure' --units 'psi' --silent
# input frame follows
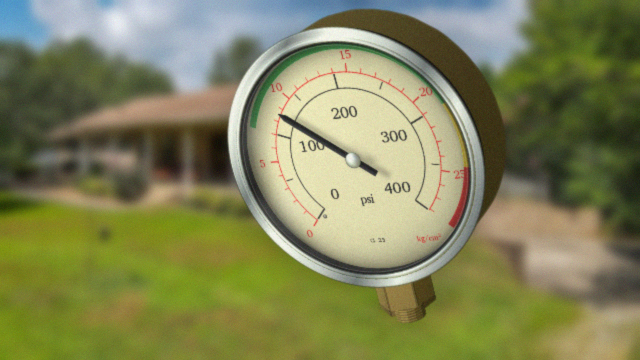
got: 125 psi
